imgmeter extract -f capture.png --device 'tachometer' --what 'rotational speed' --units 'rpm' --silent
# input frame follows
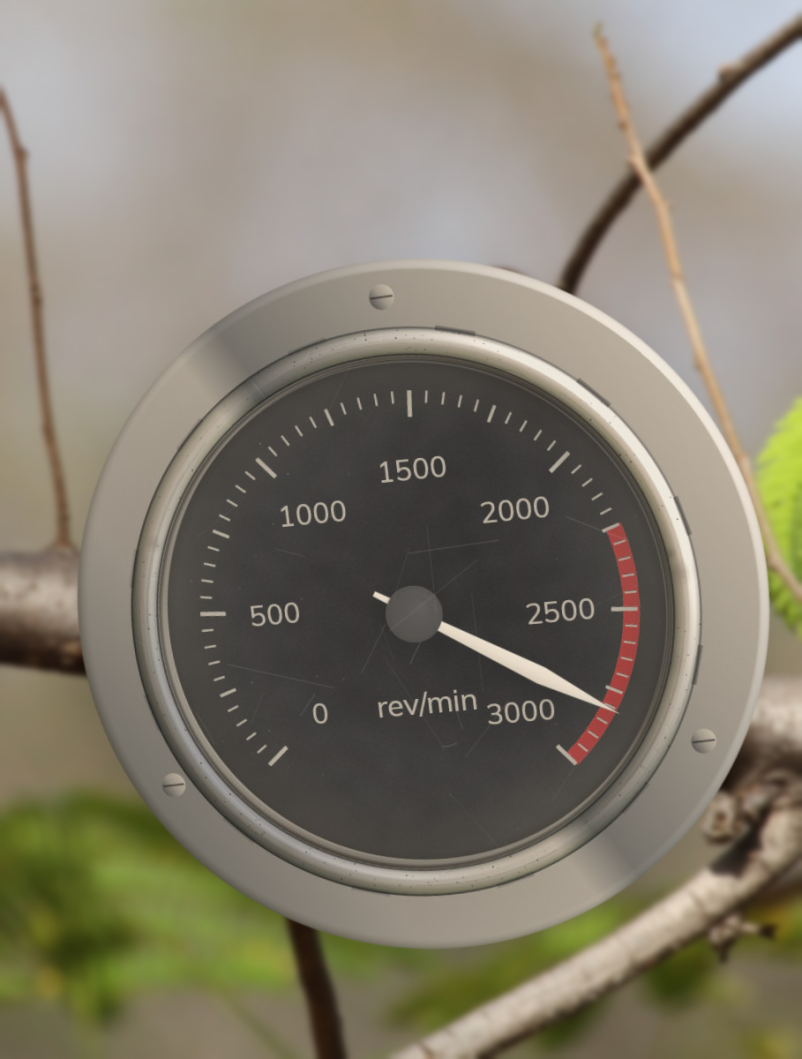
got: 2800 rpm
